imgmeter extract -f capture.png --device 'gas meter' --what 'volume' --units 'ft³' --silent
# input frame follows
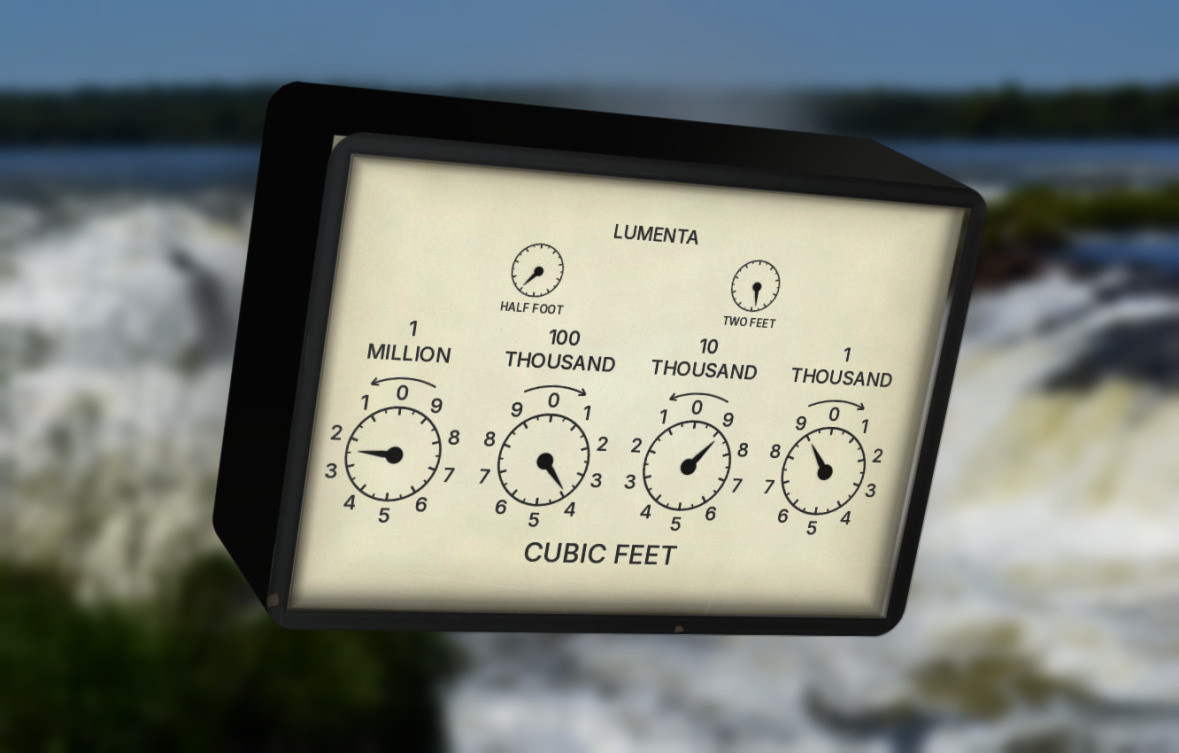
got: 238900 ft³
